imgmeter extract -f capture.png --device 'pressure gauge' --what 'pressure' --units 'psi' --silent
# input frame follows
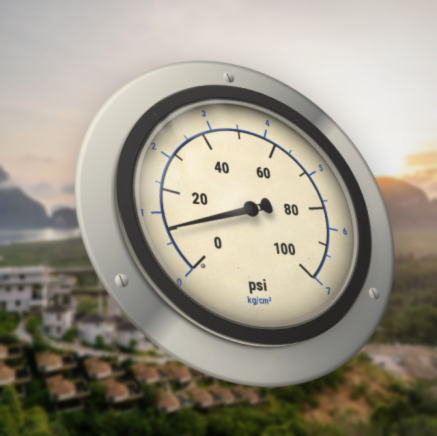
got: 10 psi
